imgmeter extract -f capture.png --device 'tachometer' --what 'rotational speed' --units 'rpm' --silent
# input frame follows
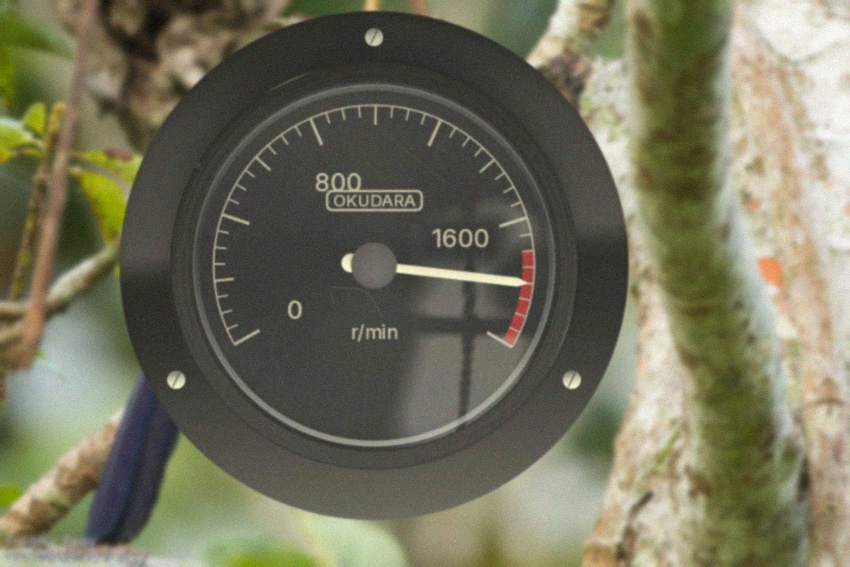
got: 1800 rpm
